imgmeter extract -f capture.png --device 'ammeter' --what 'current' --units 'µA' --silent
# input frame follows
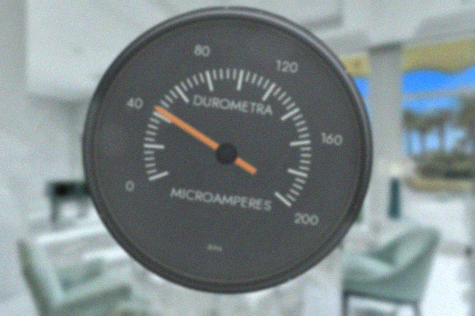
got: 44 µA
